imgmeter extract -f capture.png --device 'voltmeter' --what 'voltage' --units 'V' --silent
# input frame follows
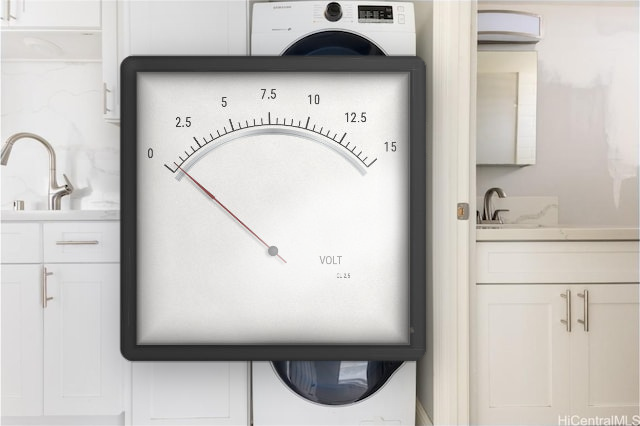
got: 0.5 V
